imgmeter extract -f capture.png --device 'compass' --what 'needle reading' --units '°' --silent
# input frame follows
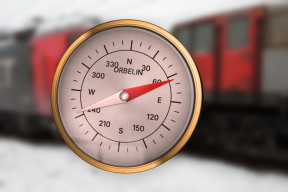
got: 65 °
